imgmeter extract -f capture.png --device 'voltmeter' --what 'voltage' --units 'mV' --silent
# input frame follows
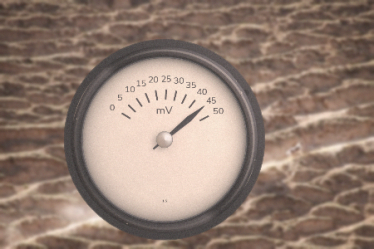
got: 45 mV
